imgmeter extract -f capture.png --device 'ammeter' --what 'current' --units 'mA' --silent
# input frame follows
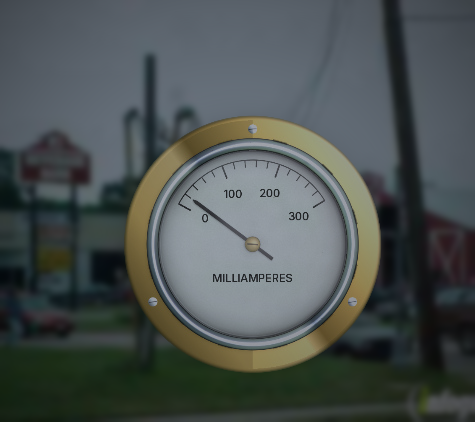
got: 20 mA
